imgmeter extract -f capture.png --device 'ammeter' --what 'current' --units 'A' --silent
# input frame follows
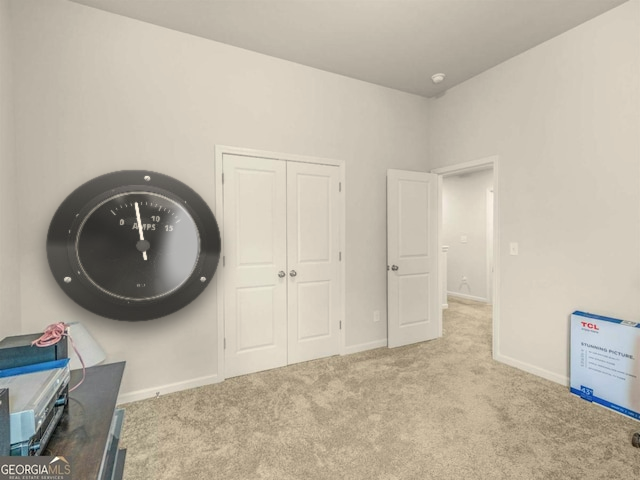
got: 5 A
